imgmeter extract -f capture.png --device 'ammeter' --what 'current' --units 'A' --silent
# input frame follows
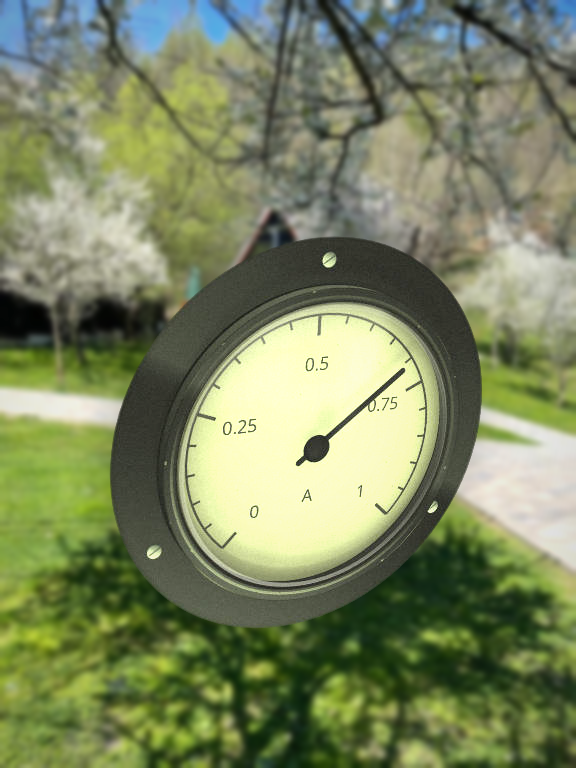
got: 0.7 A
